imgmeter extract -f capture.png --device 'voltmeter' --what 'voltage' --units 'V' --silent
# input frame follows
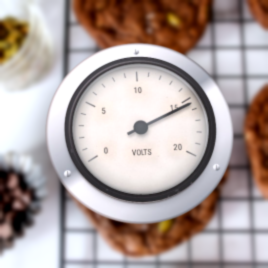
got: 15.5 V
